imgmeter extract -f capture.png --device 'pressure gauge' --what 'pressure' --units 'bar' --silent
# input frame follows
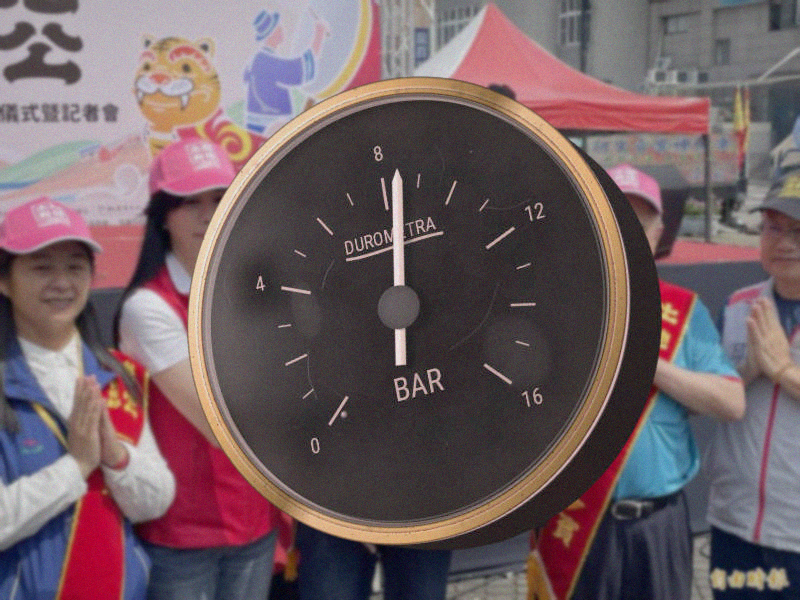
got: 8.5 bar
